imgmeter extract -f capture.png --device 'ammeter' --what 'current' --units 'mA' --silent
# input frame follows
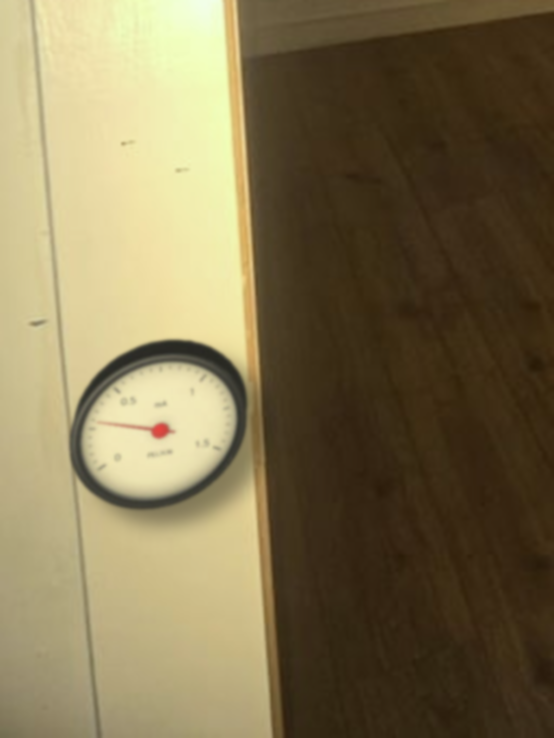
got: 0.3 mA
